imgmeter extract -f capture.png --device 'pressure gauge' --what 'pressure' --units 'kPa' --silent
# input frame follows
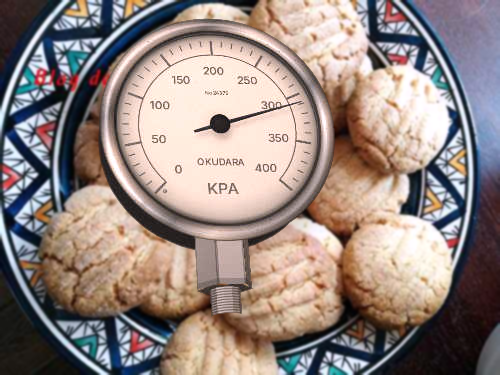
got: 310 kPa
